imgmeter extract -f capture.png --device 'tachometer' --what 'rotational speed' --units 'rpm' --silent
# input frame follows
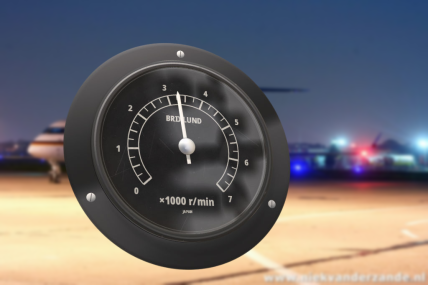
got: 3250 rpm
